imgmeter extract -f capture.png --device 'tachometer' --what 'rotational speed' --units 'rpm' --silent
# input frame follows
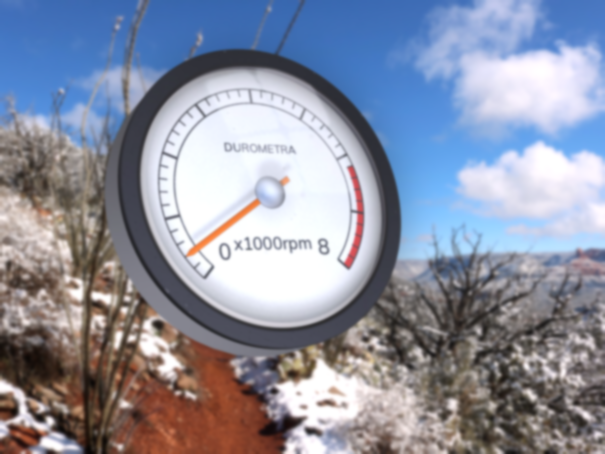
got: 400 rpm
